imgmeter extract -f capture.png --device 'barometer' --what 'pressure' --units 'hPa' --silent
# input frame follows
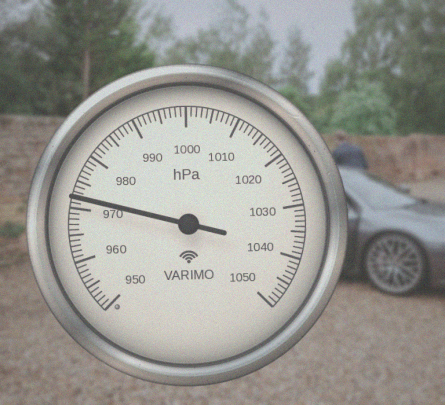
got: 972 hPa
